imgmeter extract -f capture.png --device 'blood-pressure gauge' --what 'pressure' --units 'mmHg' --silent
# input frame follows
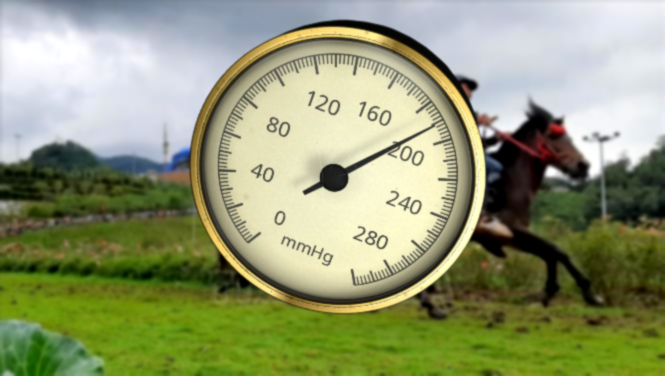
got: 190 mmHg
